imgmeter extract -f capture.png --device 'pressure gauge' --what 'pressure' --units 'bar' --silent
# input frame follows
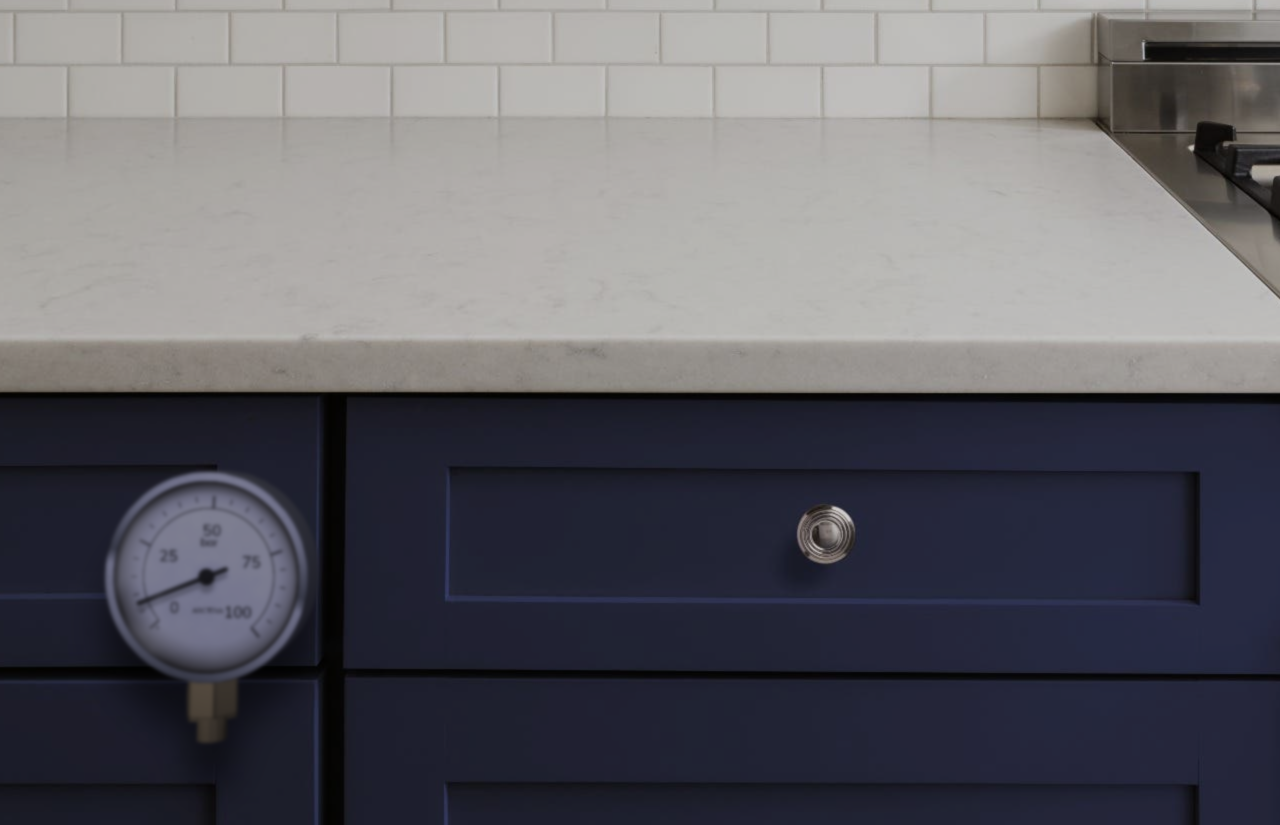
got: 7.5 bar
